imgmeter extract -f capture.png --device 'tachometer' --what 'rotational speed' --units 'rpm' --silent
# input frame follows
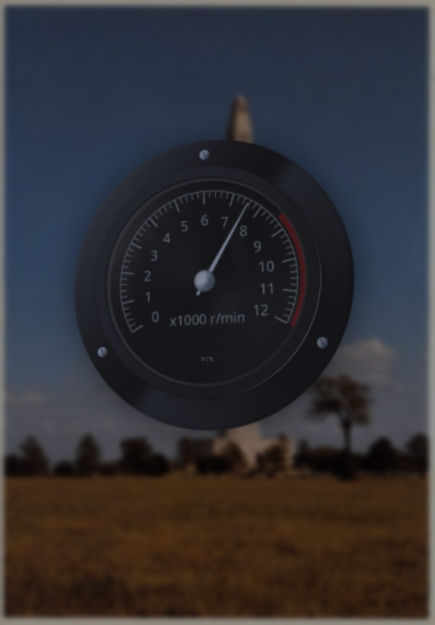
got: 7600 rpm
